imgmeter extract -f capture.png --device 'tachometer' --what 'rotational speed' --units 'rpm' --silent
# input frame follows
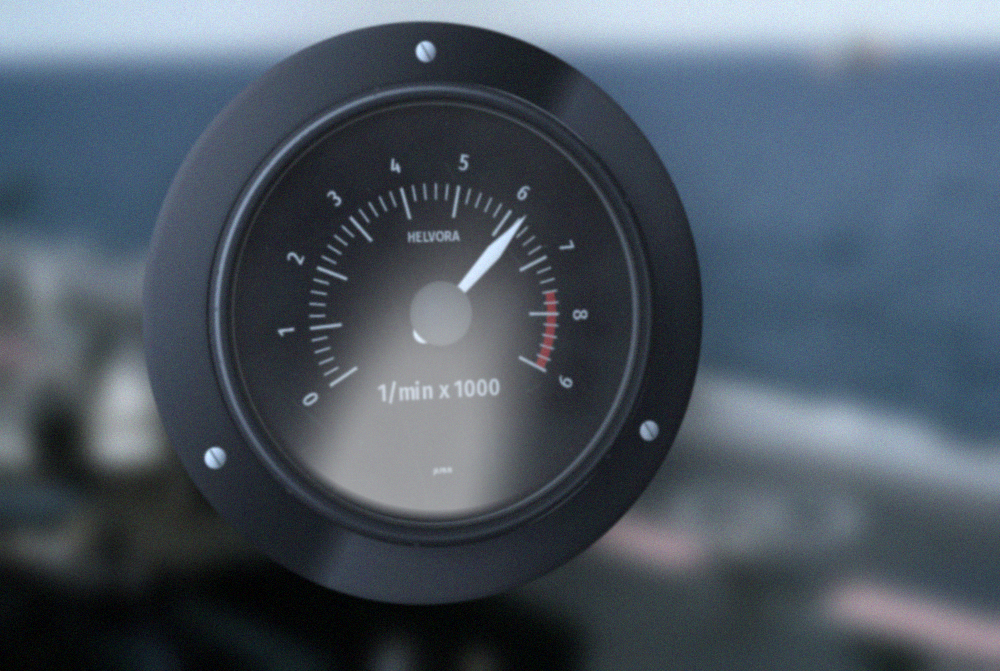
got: 6200 rpm
